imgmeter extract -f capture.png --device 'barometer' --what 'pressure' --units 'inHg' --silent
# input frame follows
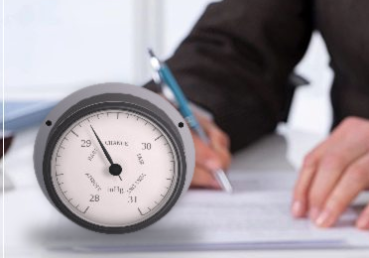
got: 29.2 inHg
